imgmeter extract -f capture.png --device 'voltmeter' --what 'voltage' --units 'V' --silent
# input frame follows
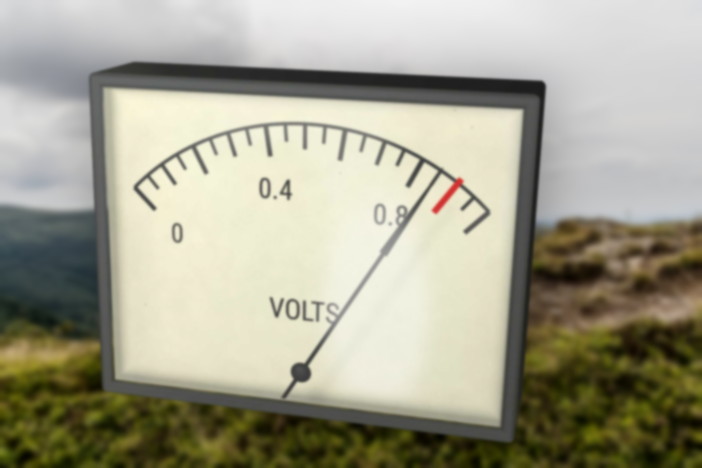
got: 0.85 V
